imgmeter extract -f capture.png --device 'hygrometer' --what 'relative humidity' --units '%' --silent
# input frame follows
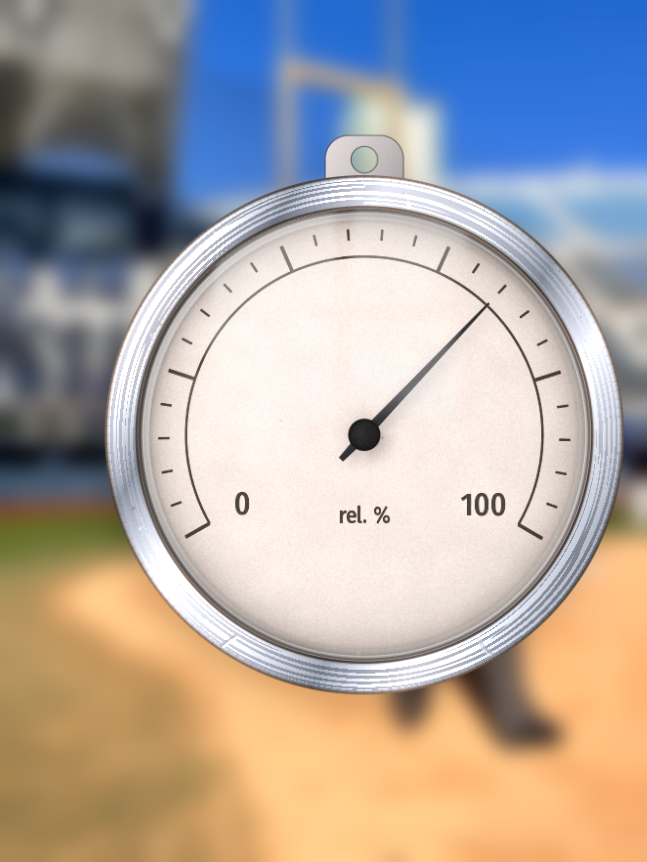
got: 68 %
